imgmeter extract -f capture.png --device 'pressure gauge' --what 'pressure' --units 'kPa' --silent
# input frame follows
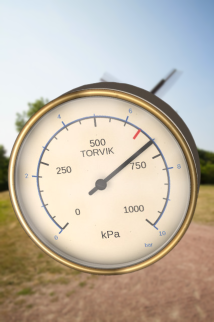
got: 700 kPa
